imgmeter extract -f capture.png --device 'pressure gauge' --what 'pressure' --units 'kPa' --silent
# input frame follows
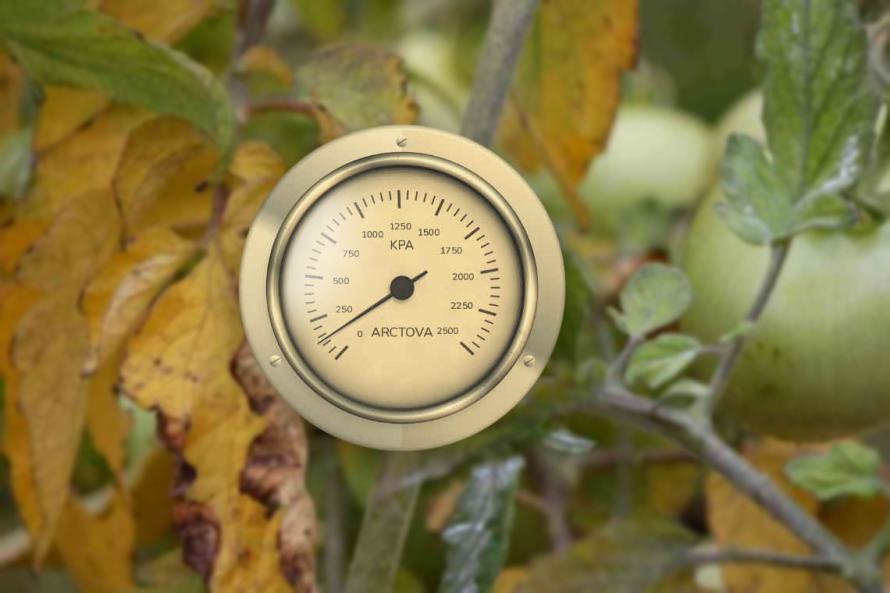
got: 125 kPa
